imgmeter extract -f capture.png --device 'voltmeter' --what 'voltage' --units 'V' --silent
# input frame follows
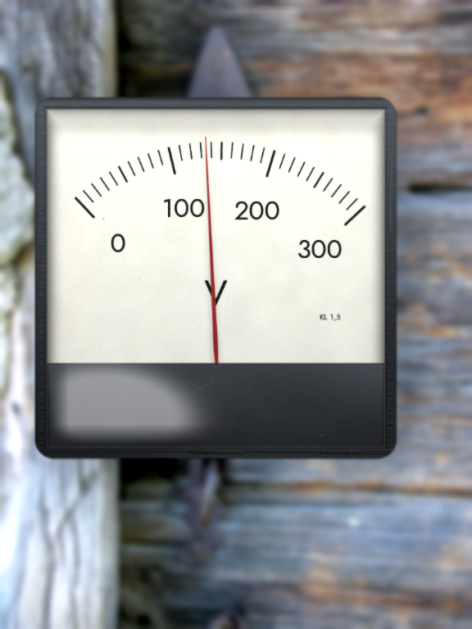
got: 135 V
